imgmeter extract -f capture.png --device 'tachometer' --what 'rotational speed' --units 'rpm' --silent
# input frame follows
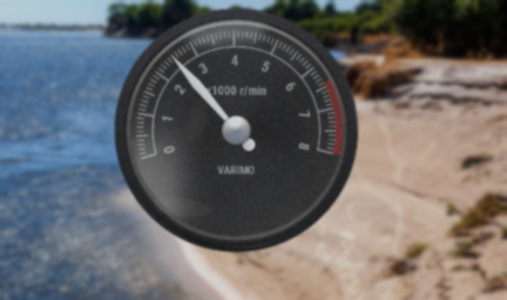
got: 2500 rpm
